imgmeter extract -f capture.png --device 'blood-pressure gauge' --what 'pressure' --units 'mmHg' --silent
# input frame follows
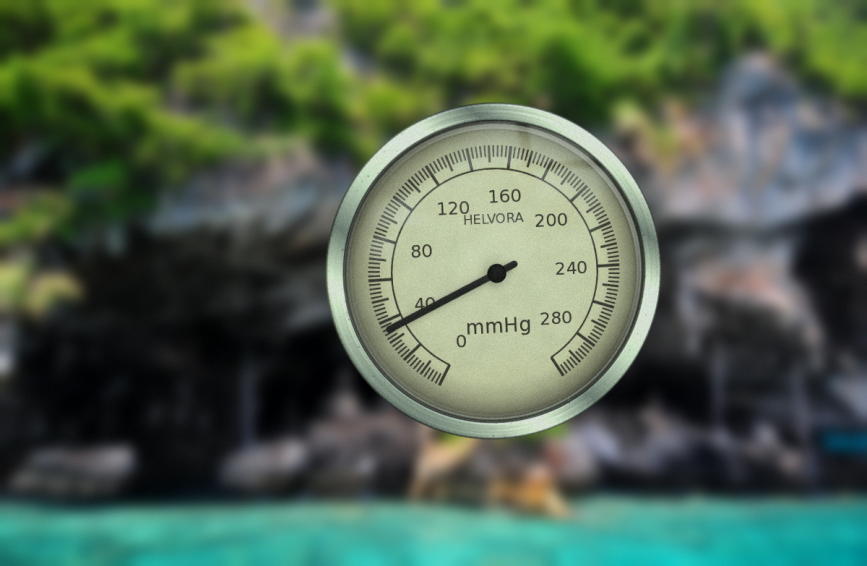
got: 36 mmHg
